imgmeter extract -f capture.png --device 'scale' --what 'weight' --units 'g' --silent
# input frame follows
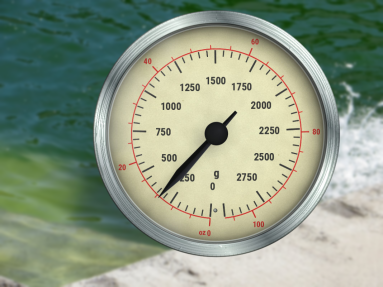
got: 325 g
